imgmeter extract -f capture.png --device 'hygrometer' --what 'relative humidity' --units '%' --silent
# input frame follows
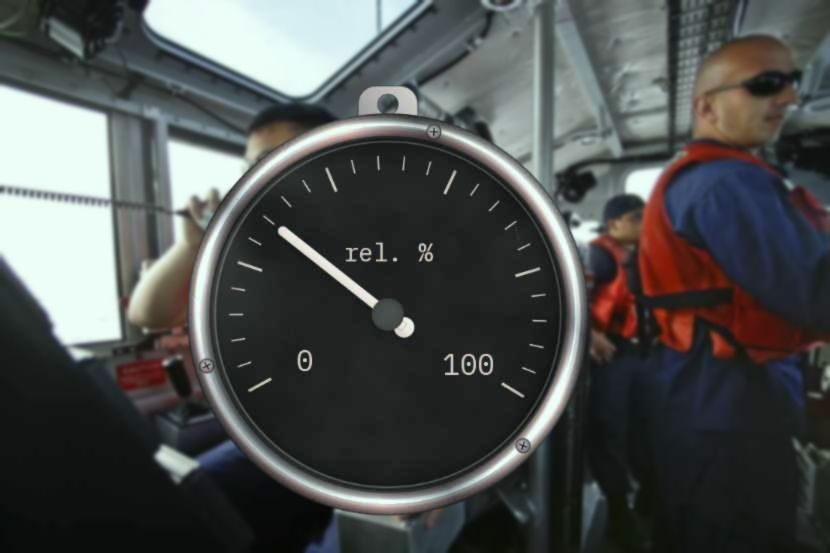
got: 28 %
